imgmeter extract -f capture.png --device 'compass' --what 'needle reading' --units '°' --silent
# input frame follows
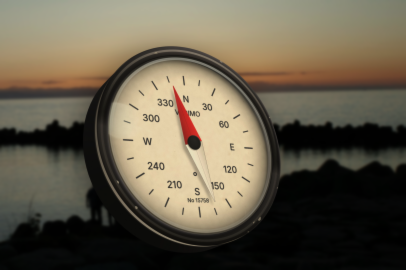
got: 345 °
